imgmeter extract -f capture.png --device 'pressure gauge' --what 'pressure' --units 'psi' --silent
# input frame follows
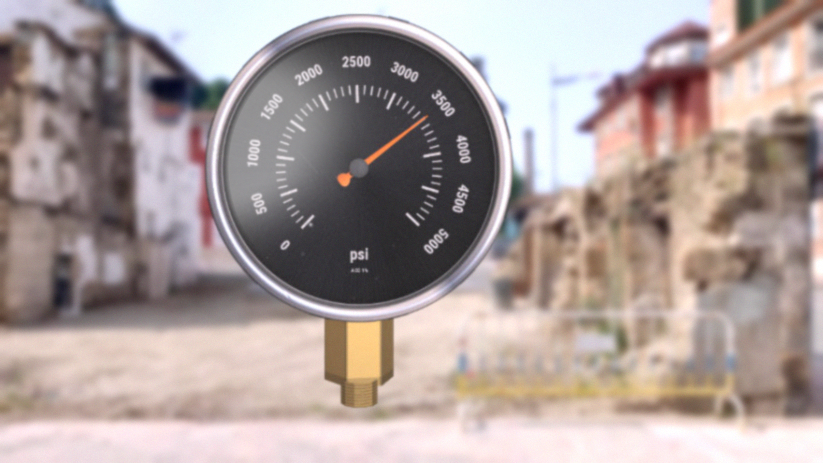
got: 3500 psi
